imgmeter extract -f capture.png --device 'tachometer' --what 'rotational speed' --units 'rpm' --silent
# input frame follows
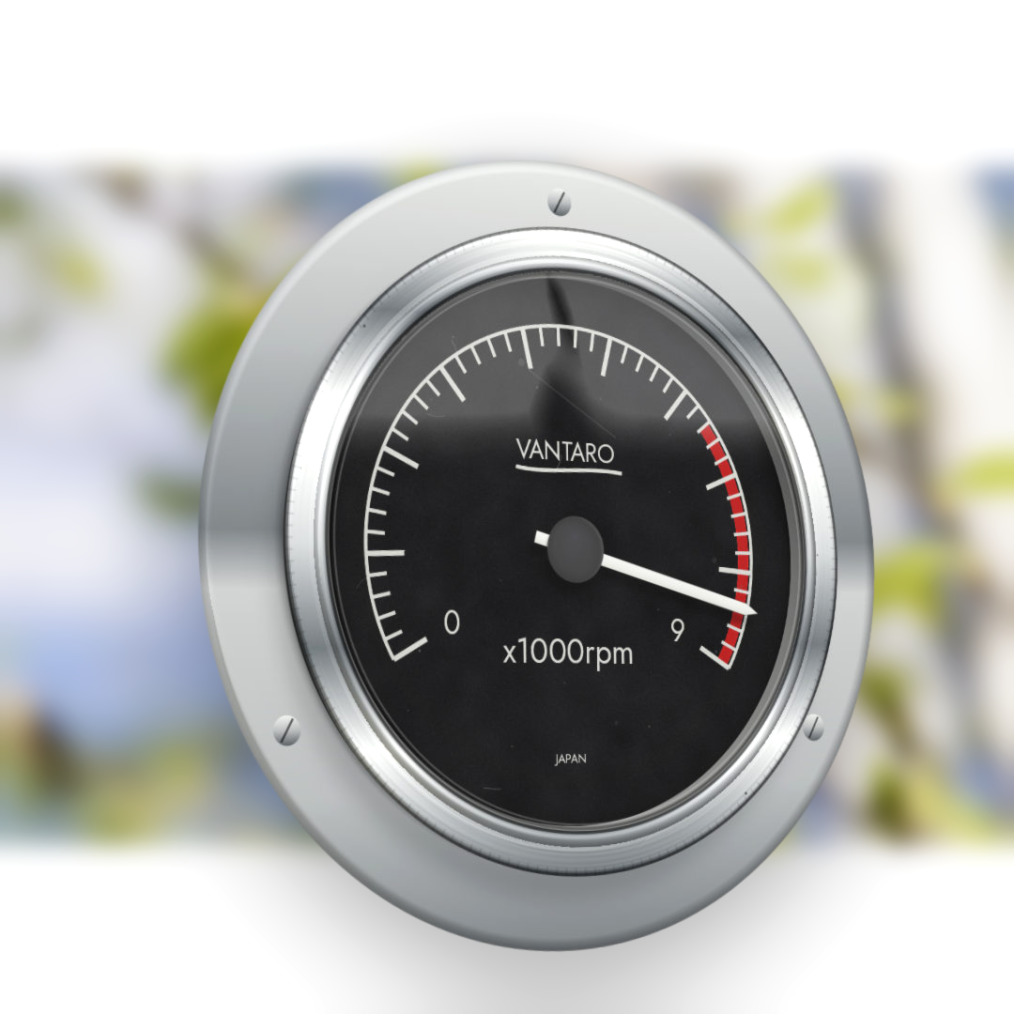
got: 8400 rpm
